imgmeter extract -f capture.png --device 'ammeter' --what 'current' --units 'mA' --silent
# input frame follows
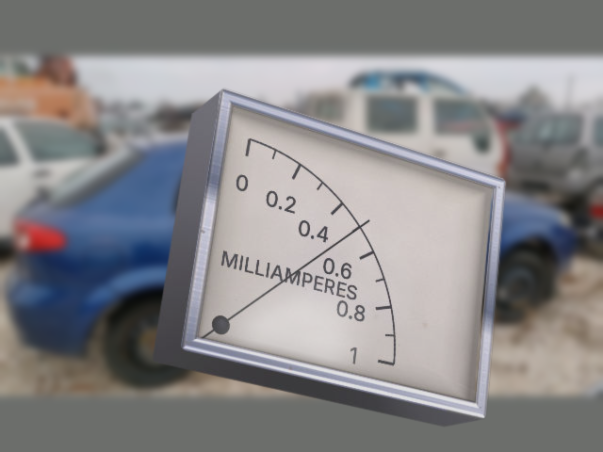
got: 0.5 mA
